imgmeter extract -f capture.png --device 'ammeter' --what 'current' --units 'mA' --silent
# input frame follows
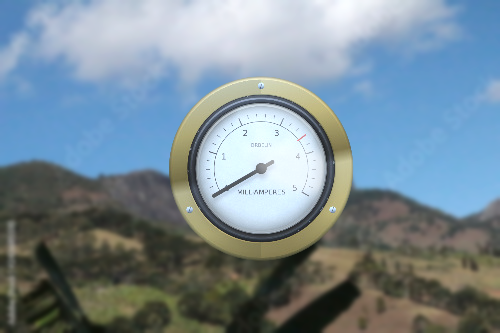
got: 0 mA
